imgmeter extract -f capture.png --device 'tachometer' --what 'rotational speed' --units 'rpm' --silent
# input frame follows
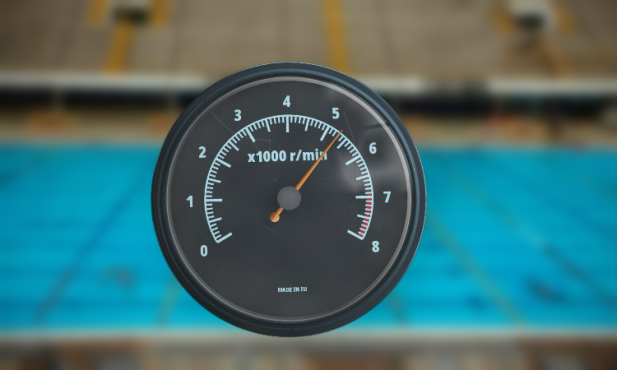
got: 5300 rpm
